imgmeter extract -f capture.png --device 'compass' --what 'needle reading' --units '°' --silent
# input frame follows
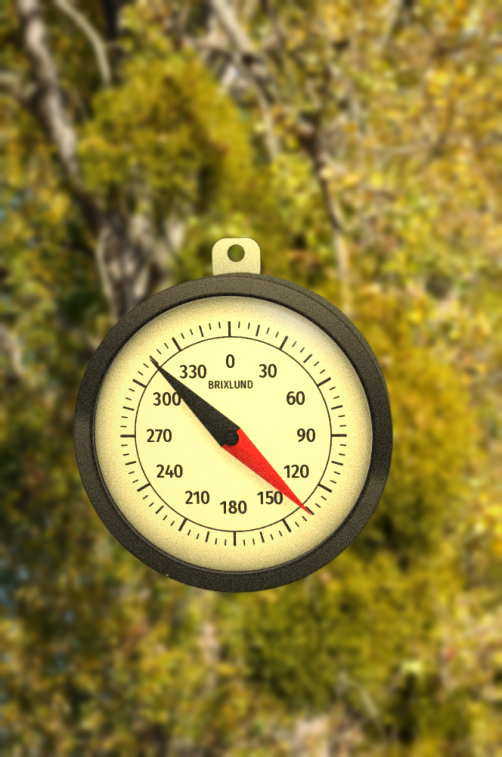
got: 135 °
